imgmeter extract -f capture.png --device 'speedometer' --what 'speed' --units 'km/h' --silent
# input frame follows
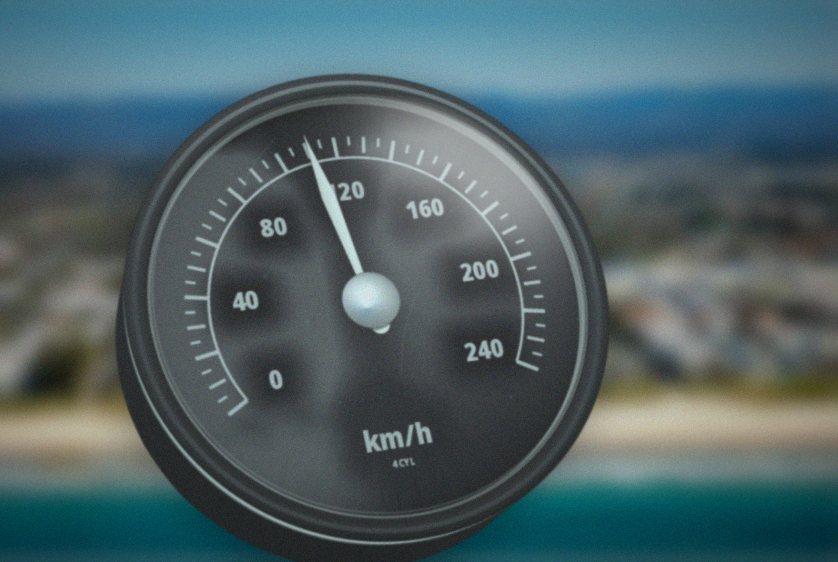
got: 110 km/h
